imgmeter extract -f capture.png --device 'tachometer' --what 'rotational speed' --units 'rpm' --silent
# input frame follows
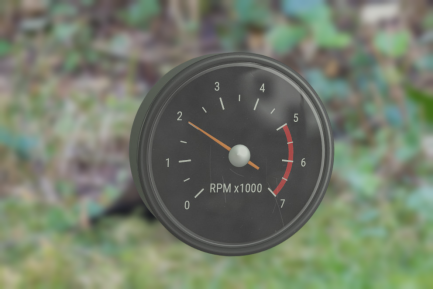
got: 2000 rpm
